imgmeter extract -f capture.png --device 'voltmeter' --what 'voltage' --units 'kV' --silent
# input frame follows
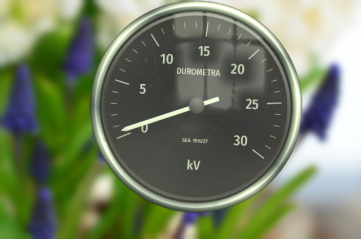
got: 0.5 kV
